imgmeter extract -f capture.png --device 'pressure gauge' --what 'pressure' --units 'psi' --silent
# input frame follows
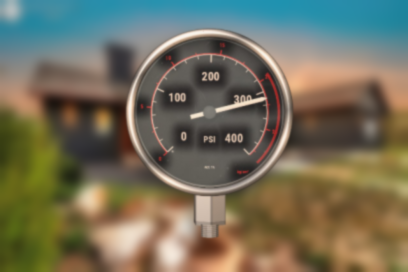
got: 310 psi
